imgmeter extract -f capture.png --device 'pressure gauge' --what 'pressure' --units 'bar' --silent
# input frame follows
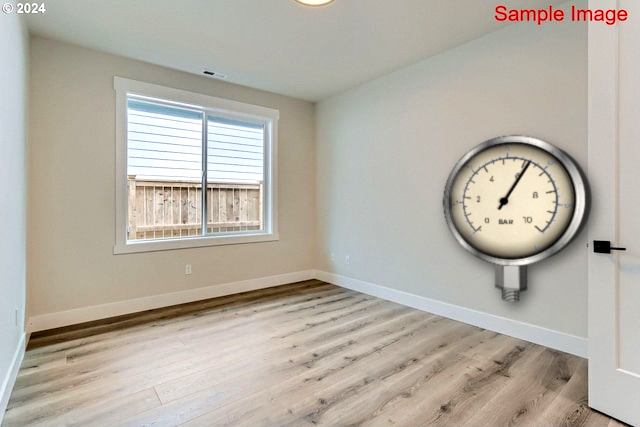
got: 6.25 bar
